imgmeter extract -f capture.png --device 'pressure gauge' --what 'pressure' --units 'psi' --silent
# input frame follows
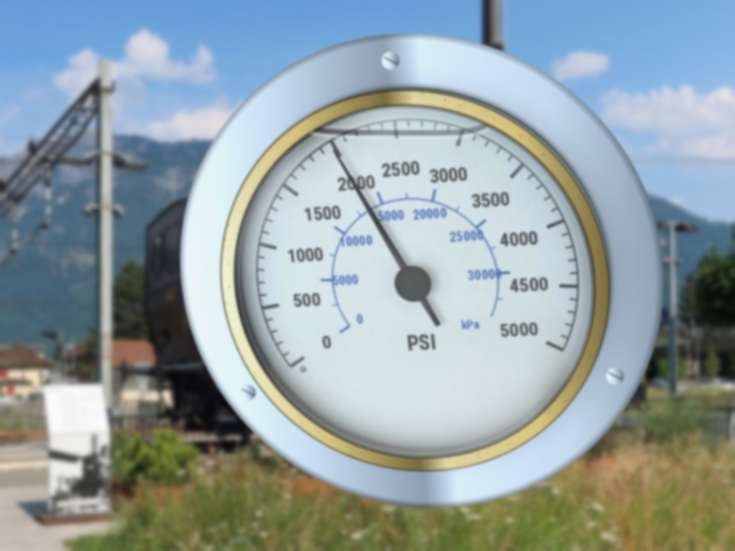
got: 2000 psi
